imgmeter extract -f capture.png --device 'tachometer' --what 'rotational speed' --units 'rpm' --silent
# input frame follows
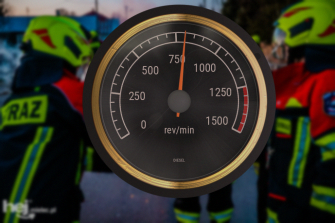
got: 800 rpm
